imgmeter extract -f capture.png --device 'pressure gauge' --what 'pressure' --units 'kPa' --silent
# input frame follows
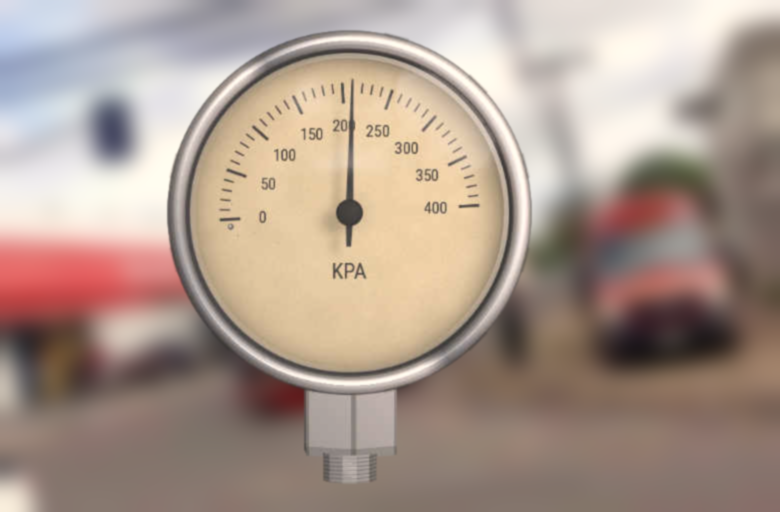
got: 210 kPa
